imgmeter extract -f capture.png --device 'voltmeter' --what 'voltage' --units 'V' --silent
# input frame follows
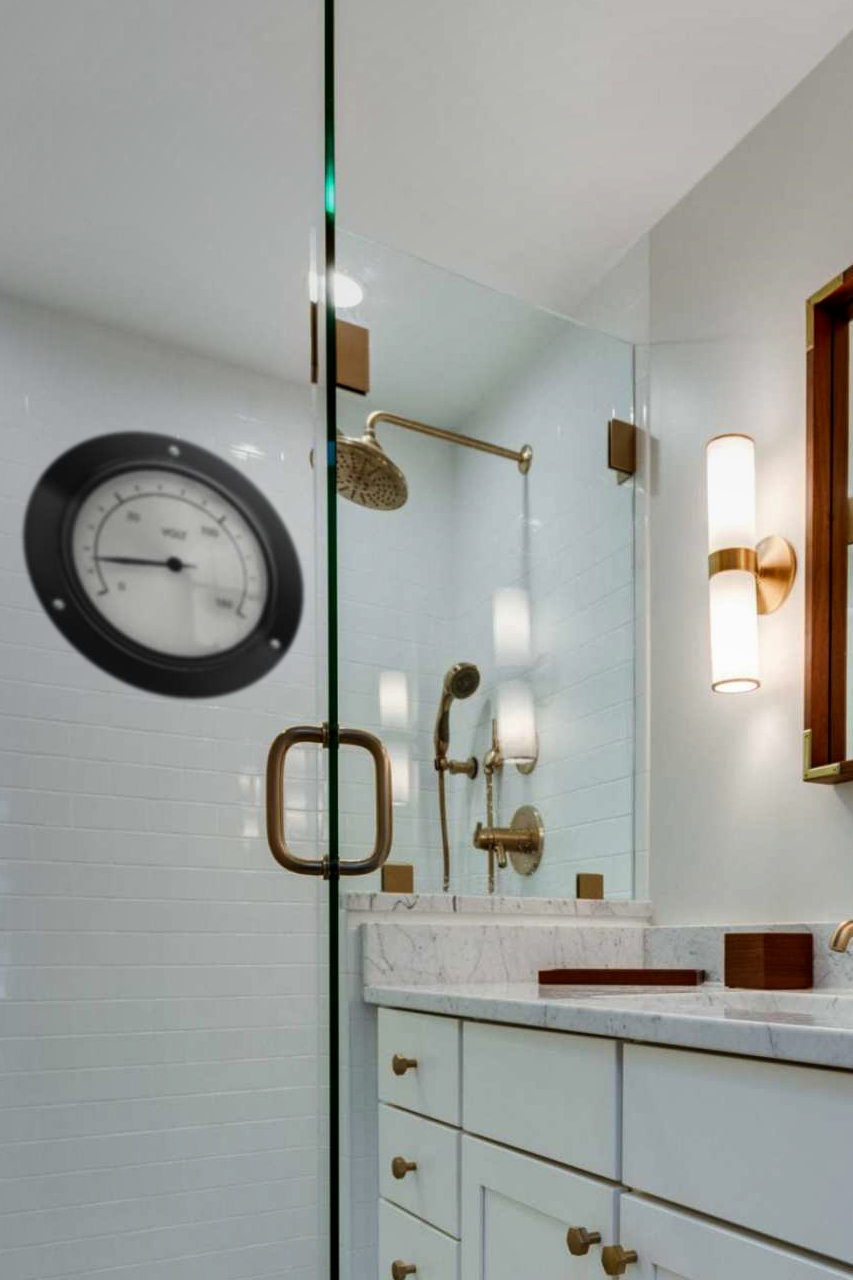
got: 15 V
